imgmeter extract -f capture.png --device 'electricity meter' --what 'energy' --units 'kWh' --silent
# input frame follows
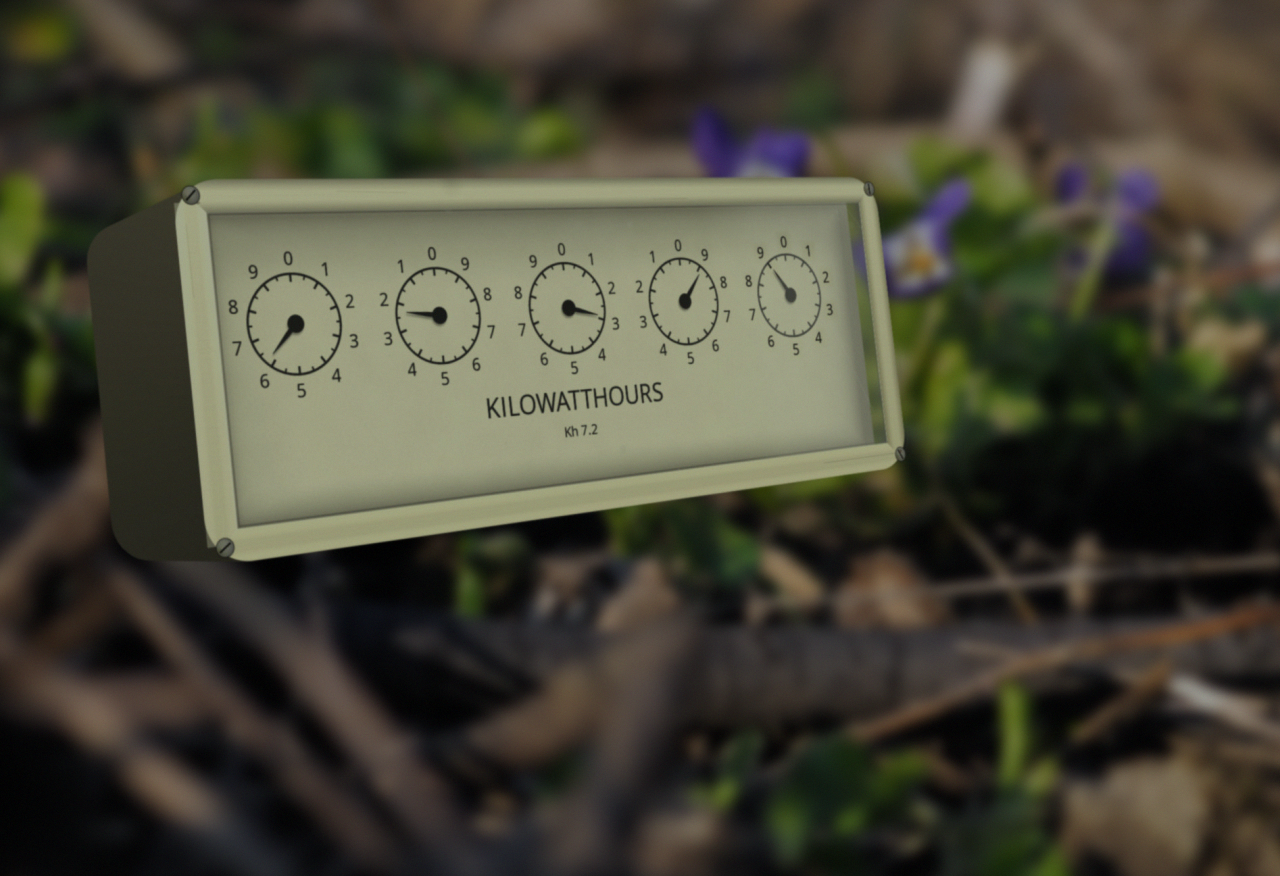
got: 62289 kWh
